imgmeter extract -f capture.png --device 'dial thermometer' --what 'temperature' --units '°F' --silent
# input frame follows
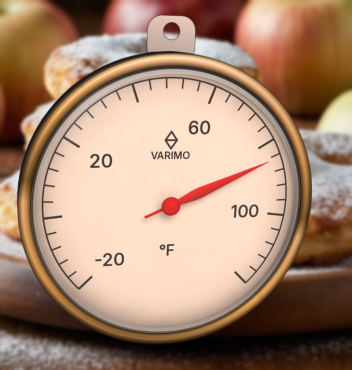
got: 84 °F
